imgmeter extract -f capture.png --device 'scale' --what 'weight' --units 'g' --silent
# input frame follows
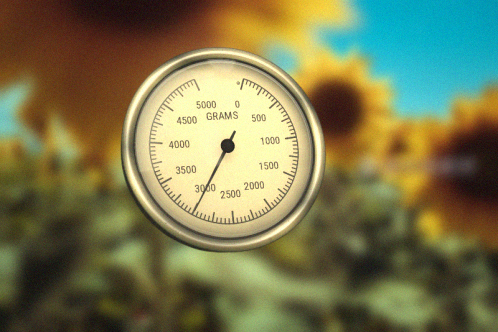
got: 3000 g
